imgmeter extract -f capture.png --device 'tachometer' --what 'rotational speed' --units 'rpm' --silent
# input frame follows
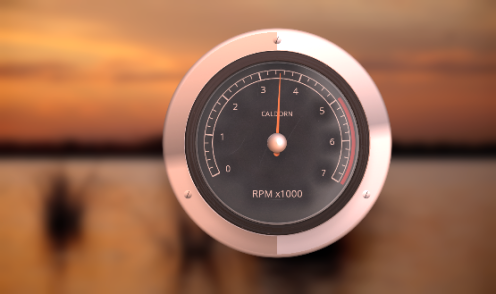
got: 3500 rpm
